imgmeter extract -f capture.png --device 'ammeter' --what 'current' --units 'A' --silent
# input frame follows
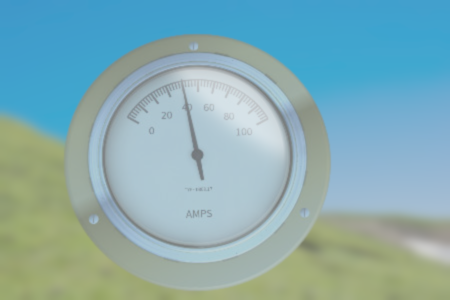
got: 40 A
